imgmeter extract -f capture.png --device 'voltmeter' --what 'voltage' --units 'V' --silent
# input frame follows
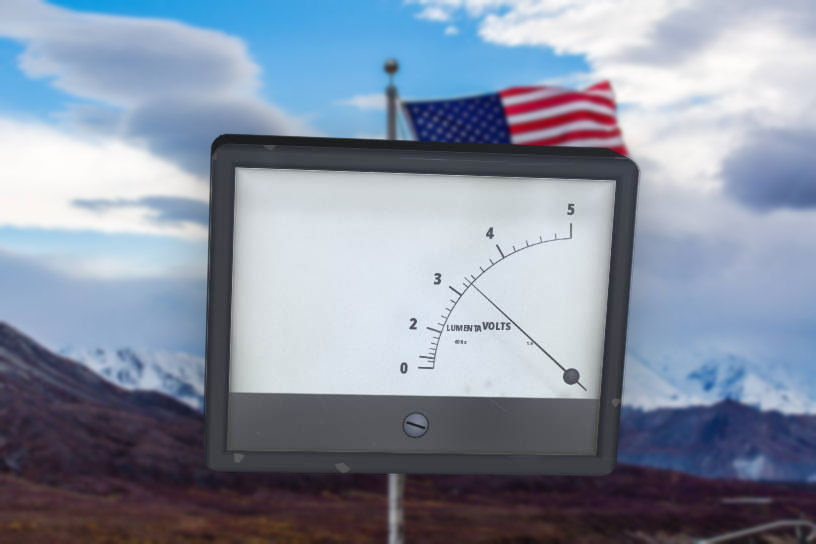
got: 3.3 V
